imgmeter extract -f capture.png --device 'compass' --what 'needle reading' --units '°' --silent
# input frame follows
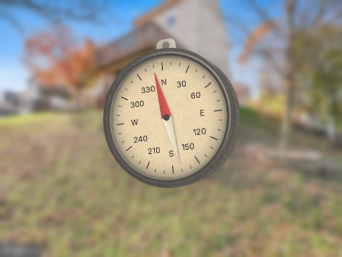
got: 350 °
